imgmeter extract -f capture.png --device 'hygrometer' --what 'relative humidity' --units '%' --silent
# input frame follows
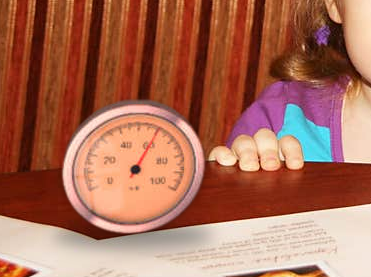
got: 60 %
